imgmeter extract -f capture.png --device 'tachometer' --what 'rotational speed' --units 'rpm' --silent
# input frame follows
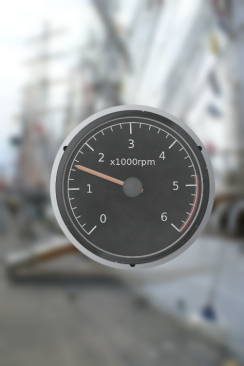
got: 1500 rpm
